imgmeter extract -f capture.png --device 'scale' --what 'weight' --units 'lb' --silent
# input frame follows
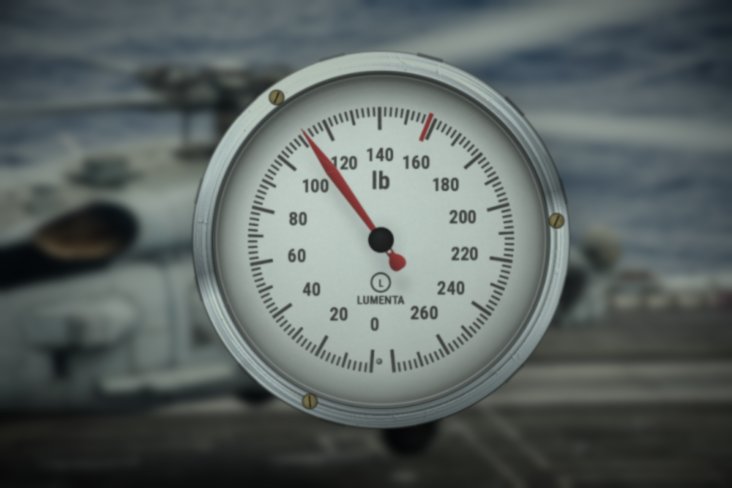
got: 112 lb
